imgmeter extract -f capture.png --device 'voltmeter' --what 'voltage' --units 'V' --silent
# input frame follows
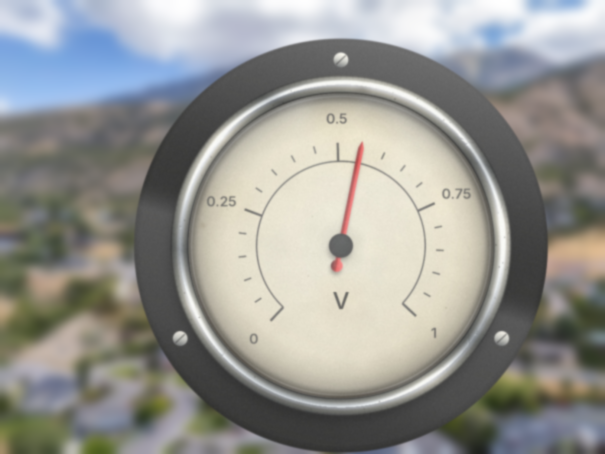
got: 0.55 V
